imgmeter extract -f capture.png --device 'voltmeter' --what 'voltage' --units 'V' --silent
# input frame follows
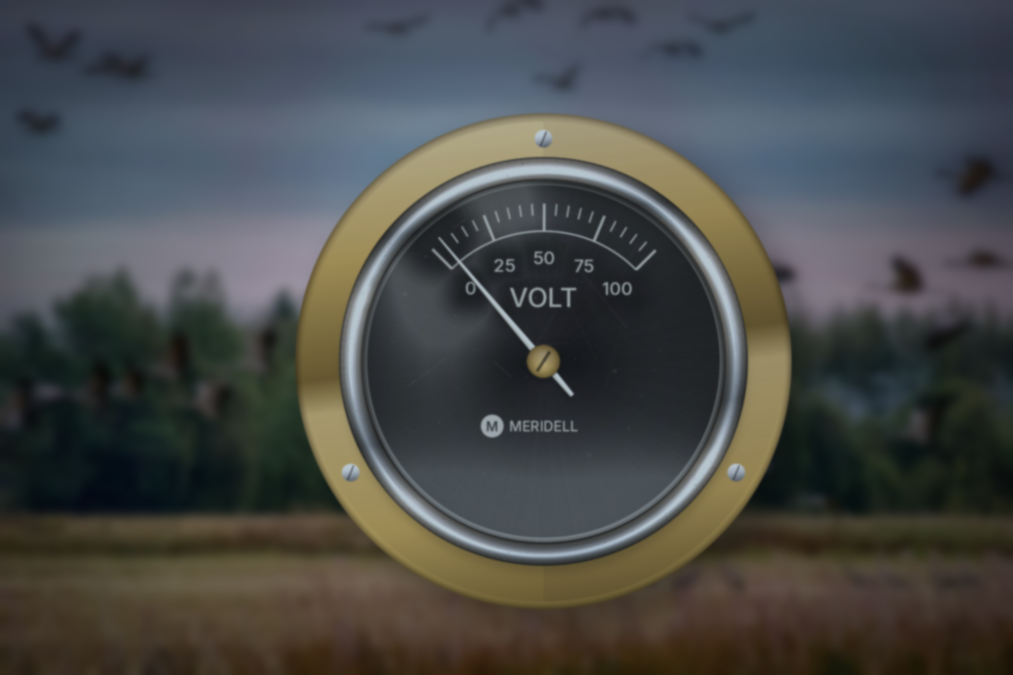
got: 5 V
